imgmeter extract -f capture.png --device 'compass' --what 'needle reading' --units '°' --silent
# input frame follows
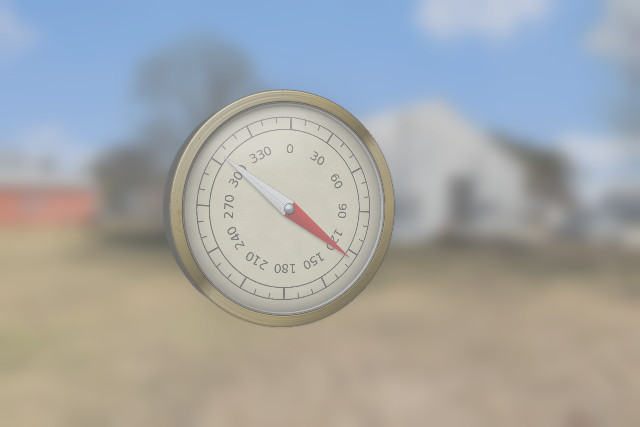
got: 125 °
